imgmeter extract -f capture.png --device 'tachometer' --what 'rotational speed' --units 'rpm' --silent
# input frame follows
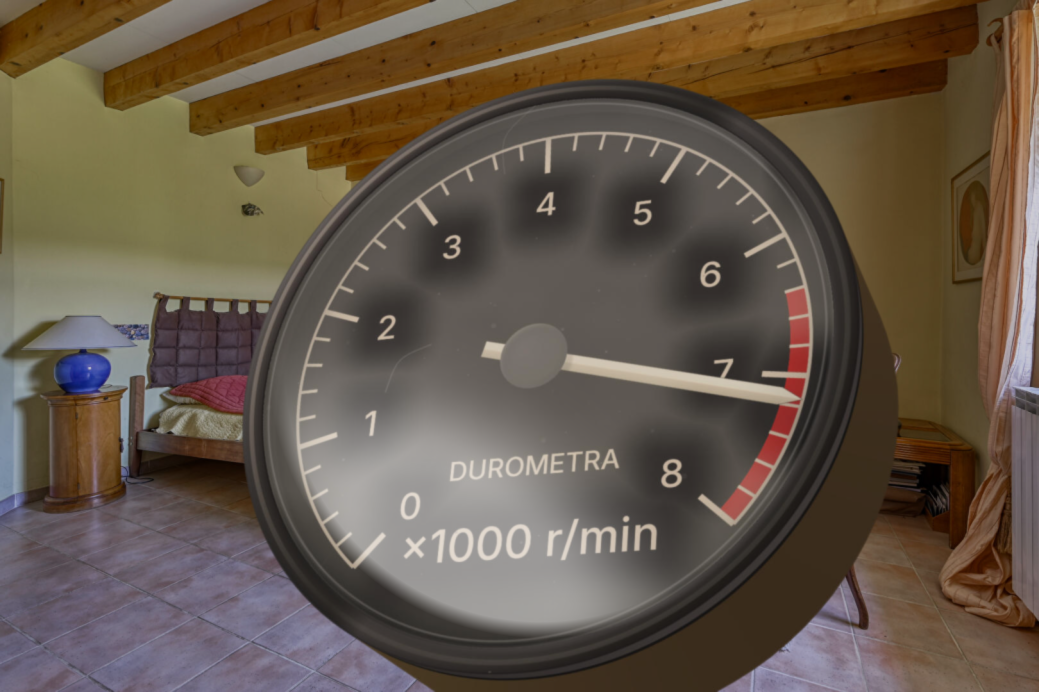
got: 7200 rpm
